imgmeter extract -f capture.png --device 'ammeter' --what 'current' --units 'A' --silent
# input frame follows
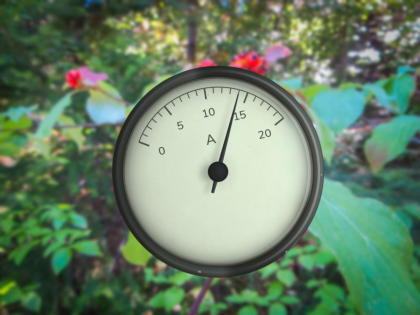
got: 14 A
